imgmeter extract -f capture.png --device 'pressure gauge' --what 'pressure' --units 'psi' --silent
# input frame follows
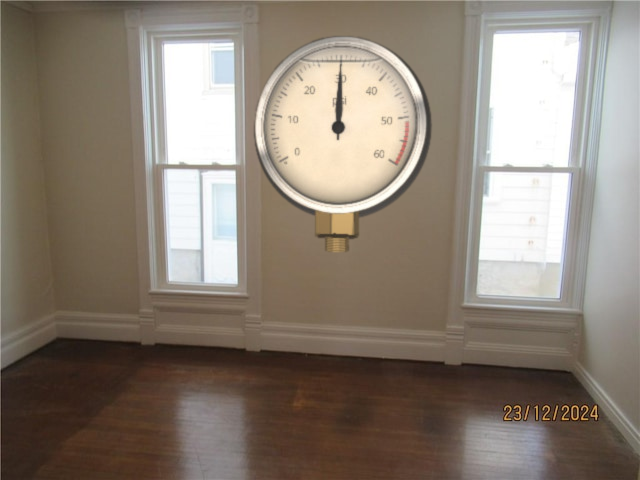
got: 30 psi
